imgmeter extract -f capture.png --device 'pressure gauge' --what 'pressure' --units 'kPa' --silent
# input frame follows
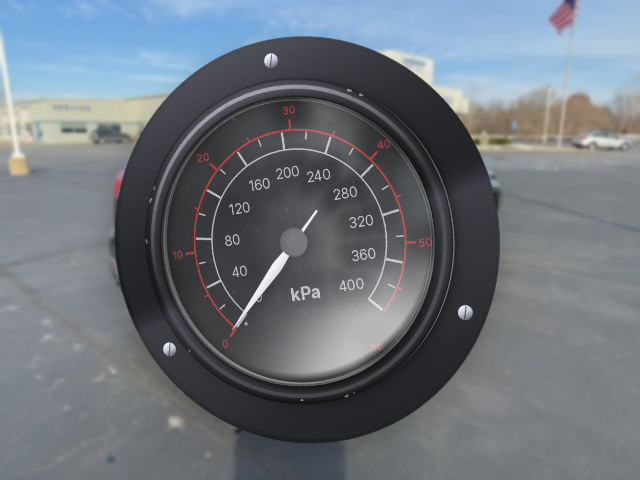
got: 0 kPa
